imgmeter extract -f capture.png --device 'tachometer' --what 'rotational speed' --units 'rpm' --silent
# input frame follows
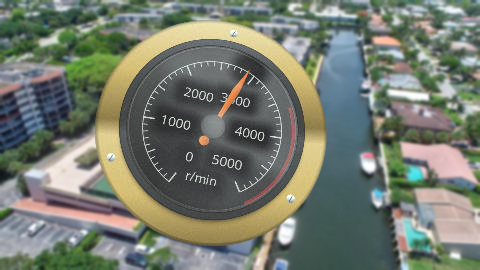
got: 2900 rpm
